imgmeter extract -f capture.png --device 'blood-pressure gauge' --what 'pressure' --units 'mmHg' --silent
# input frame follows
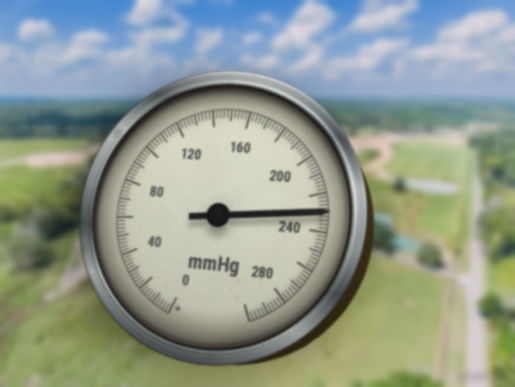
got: 230 mmHg
